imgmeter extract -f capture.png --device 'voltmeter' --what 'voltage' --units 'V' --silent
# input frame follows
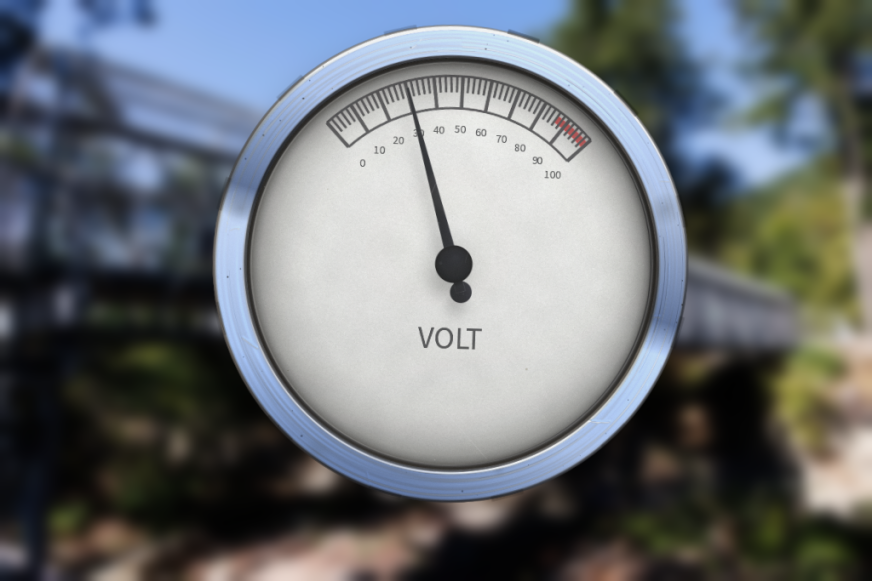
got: 30 V
